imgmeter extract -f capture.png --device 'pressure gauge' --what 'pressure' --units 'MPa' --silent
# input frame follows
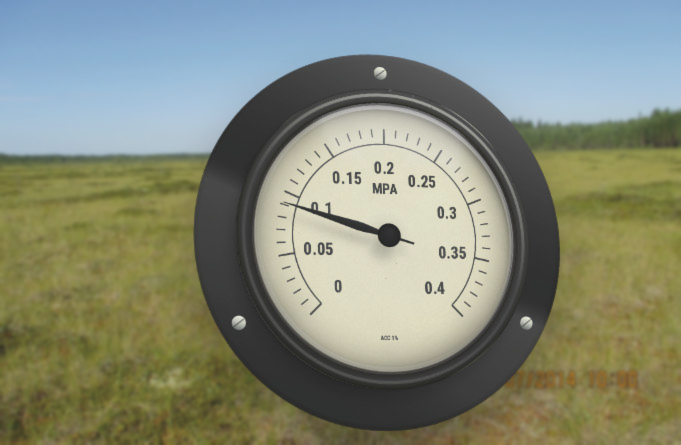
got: 0.09 MPa
